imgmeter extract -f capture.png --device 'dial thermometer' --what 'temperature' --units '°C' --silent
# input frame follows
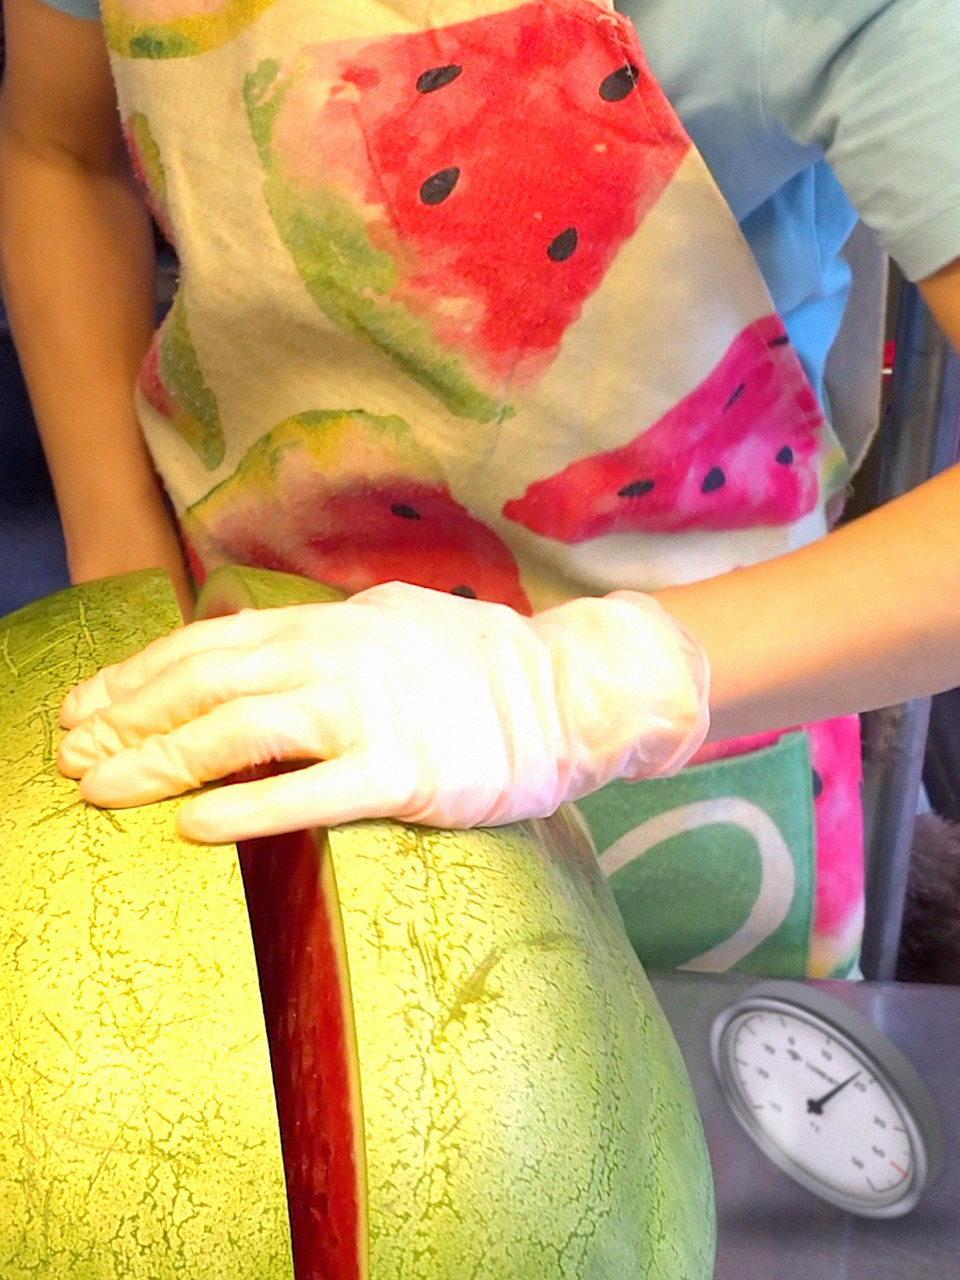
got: 17.5 °C
